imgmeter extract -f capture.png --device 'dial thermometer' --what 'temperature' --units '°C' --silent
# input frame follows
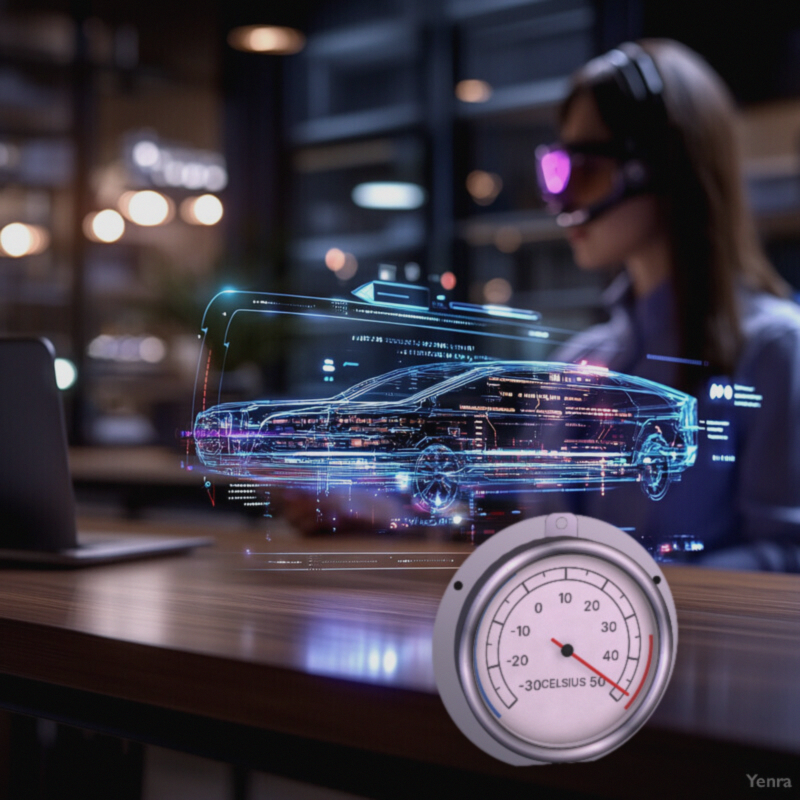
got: 47.5 °C
